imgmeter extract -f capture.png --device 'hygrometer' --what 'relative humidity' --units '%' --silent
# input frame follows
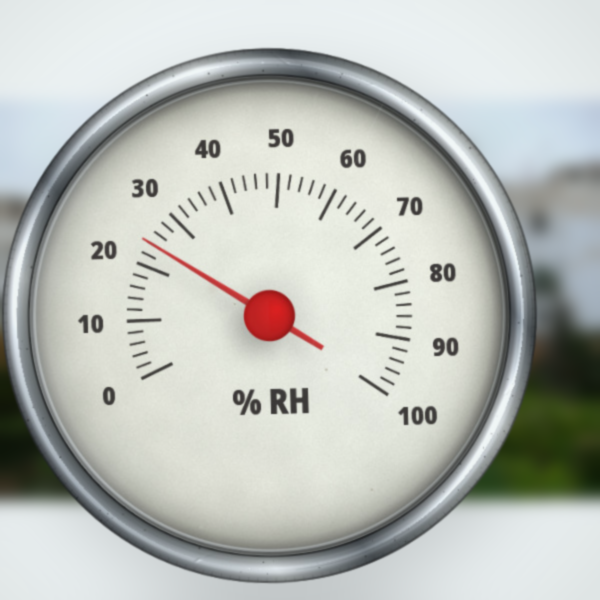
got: 24 %
